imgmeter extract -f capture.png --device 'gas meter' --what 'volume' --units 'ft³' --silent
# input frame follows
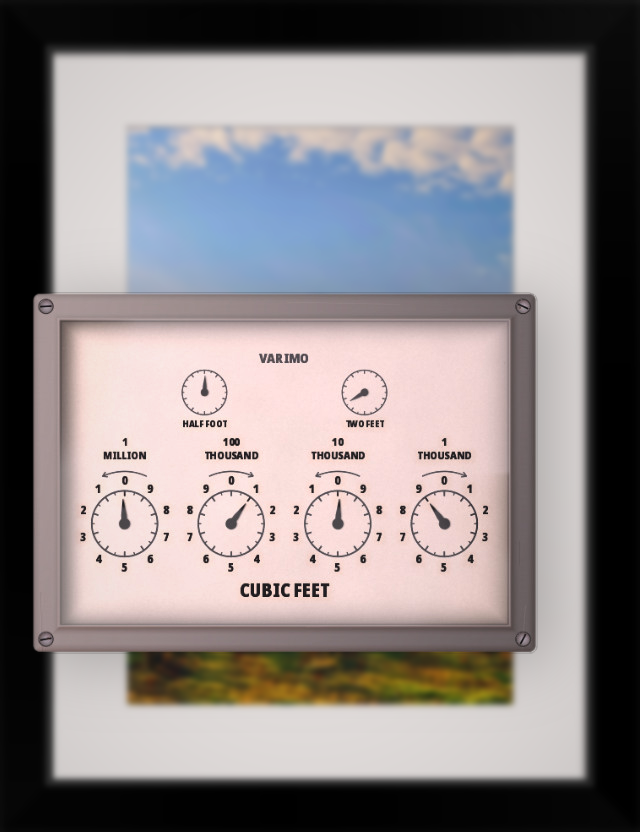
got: 9900 ft³
